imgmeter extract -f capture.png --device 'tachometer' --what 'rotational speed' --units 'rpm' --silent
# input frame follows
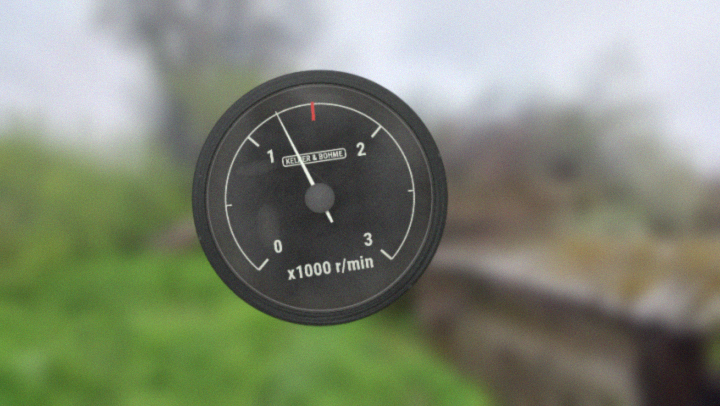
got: 1250 rpm
